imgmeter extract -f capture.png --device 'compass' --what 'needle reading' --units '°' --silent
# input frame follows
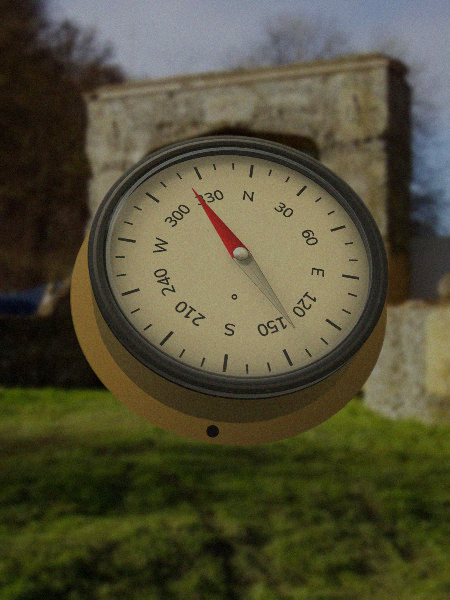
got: 320 °
